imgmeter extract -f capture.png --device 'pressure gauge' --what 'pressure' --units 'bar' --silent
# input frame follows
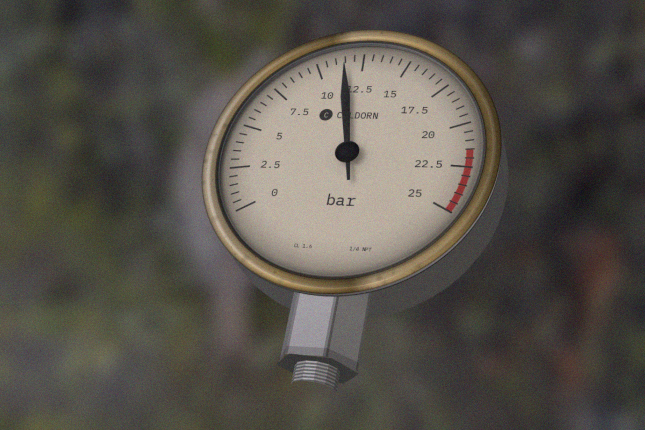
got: 11.5 bar
